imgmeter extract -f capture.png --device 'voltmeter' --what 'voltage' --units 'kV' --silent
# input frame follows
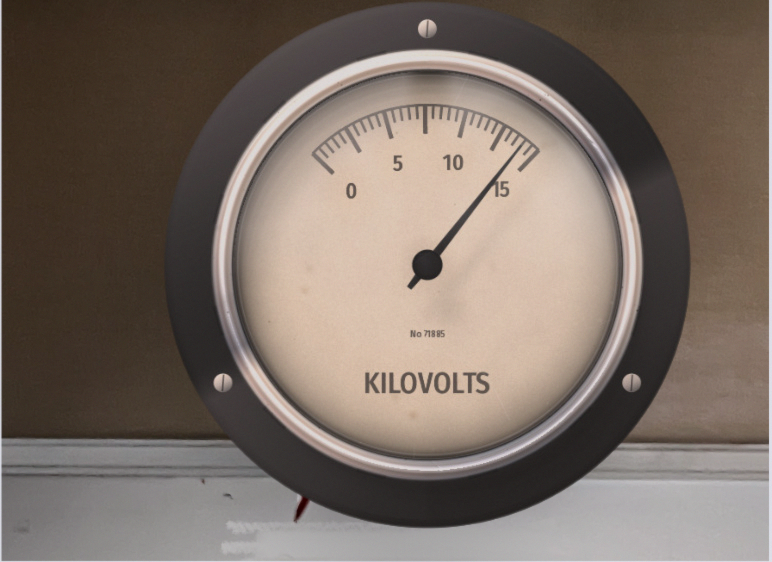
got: 14 kV
